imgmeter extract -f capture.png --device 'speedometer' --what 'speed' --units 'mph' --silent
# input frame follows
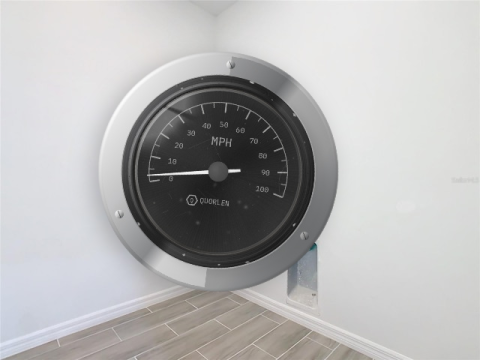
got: 2.5 mph
